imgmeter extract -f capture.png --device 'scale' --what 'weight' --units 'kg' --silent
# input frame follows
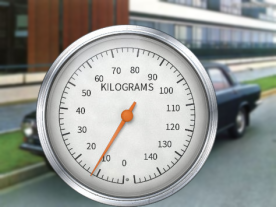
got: 12 kg
